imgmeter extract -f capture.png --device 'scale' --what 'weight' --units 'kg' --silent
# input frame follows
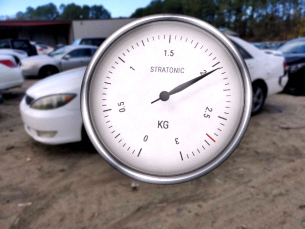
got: 2.05 kg
